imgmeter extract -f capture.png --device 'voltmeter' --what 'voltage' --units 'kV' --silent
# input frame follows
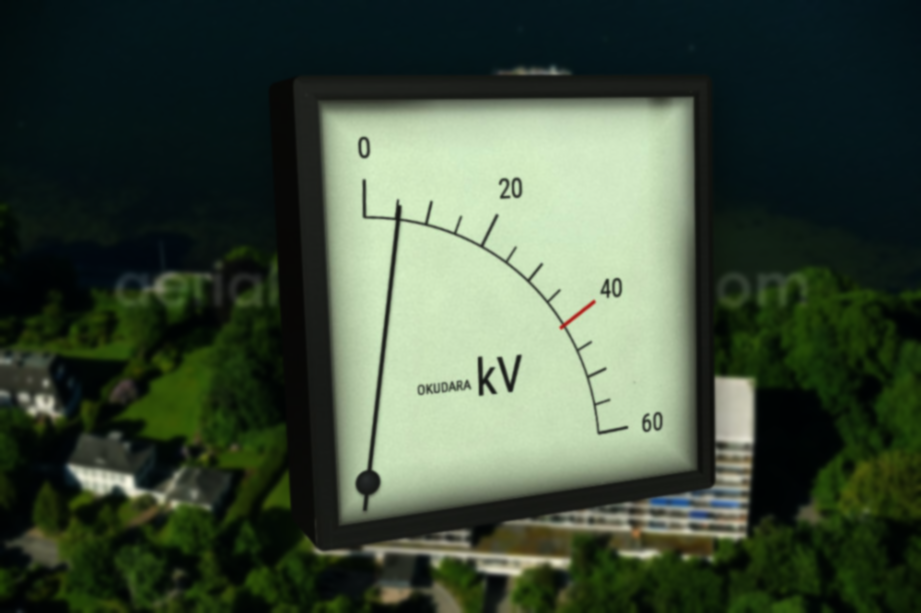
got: 5 kV
